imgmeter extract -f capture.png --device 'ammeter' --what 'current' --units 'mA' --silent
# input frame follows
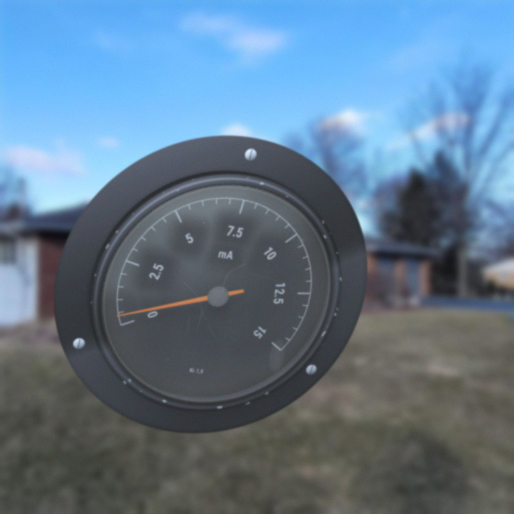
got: 0.5 mA
